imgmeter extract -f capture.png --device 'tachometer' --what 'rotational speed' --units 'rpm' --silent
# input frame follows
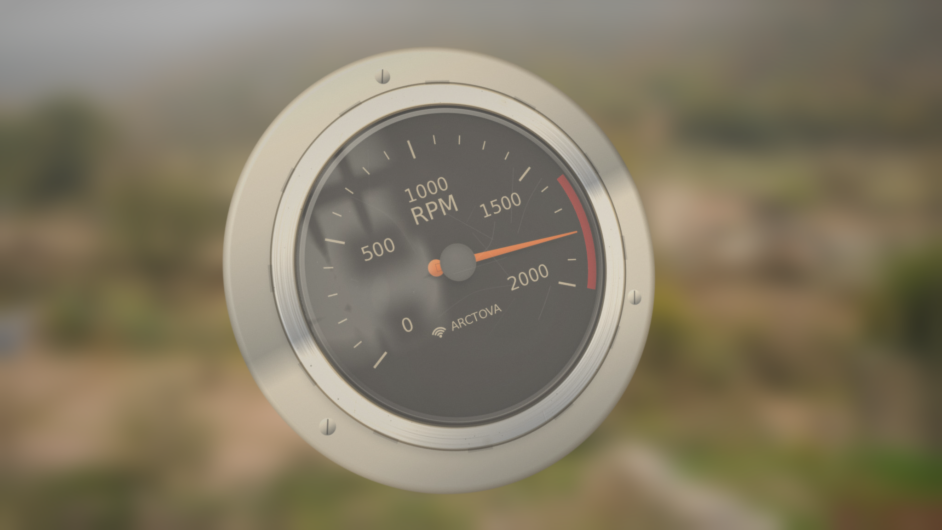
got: 1800 rpm
